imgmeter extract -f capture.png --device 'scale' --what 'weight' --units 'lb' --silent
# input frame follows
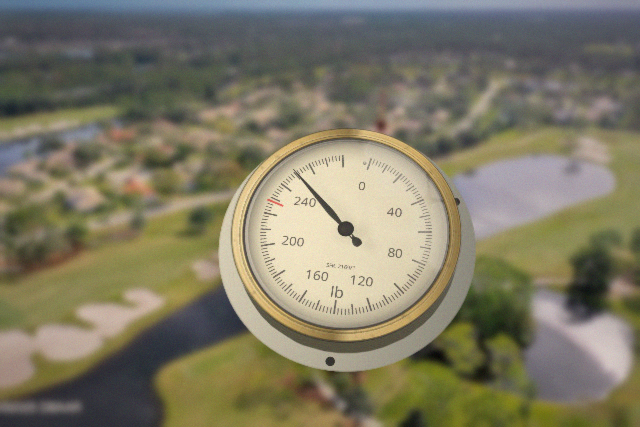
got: 250 lb
